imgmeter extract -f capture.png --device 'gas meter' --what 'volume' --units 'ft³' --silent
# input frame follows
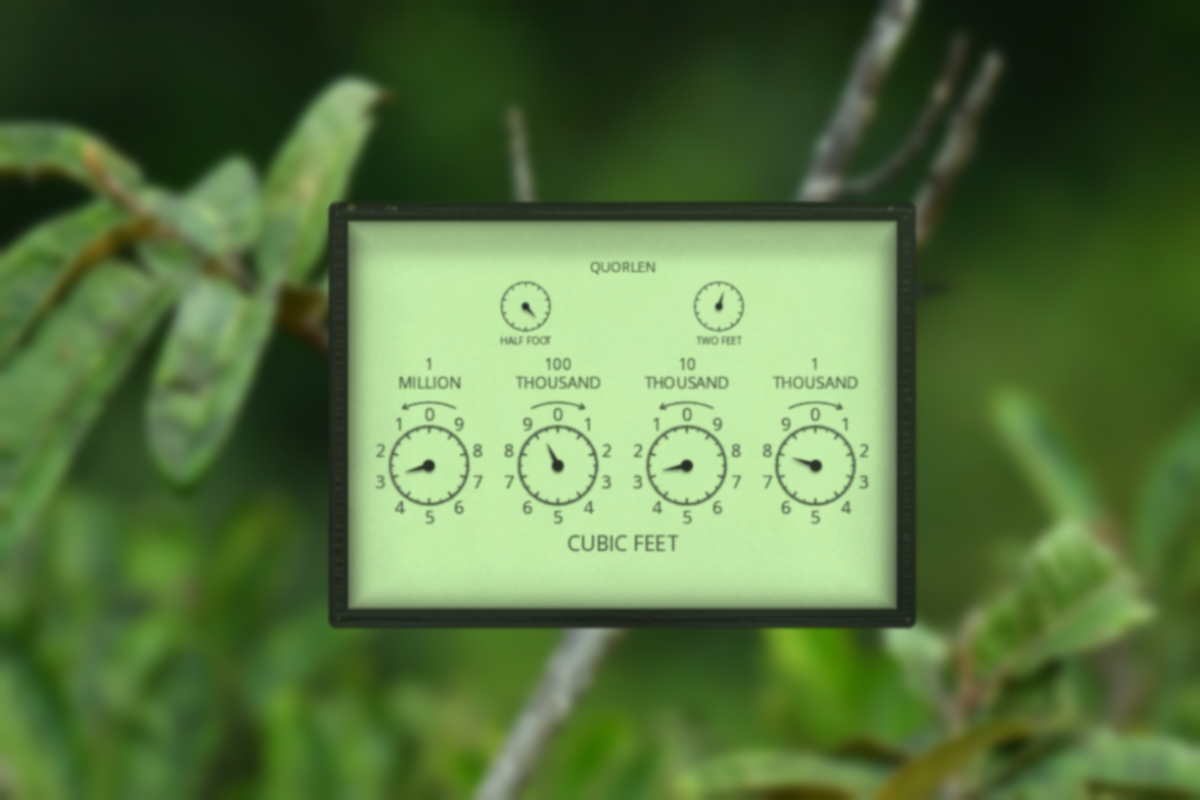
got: 292800 ft³
